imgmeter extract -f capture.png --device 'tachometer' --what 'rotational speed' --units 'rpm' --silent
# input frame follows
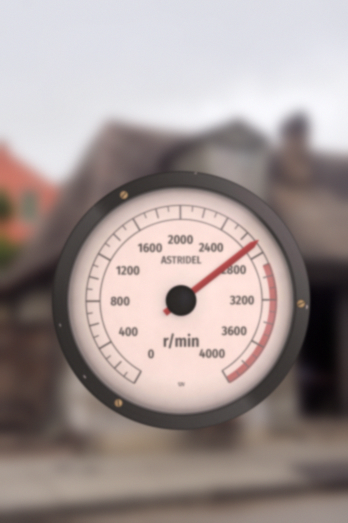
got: 2700 rpm
